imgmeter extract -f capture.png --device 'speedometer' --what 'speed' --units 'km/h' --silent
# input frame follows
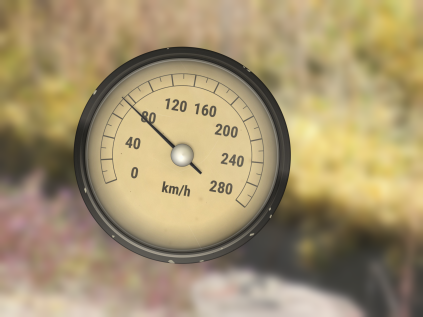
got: 75 km/h
